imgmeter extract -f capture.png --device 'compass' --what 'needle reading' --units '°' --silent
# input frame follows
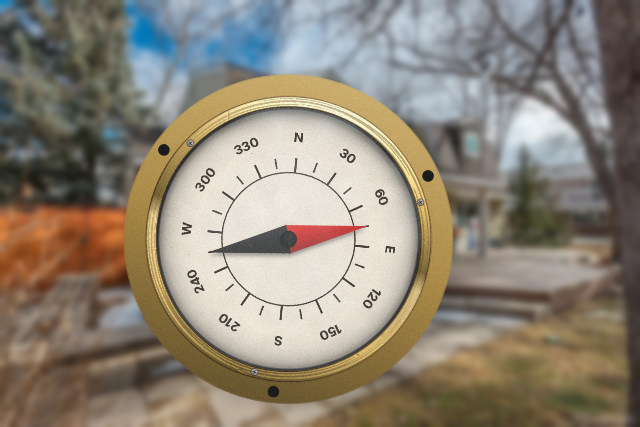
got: 75 °
